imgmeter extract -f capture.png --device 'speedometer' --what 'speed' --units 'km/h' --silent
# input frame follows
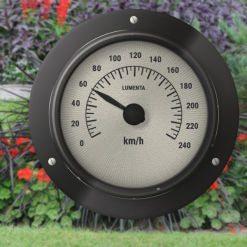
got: 60 km/h
